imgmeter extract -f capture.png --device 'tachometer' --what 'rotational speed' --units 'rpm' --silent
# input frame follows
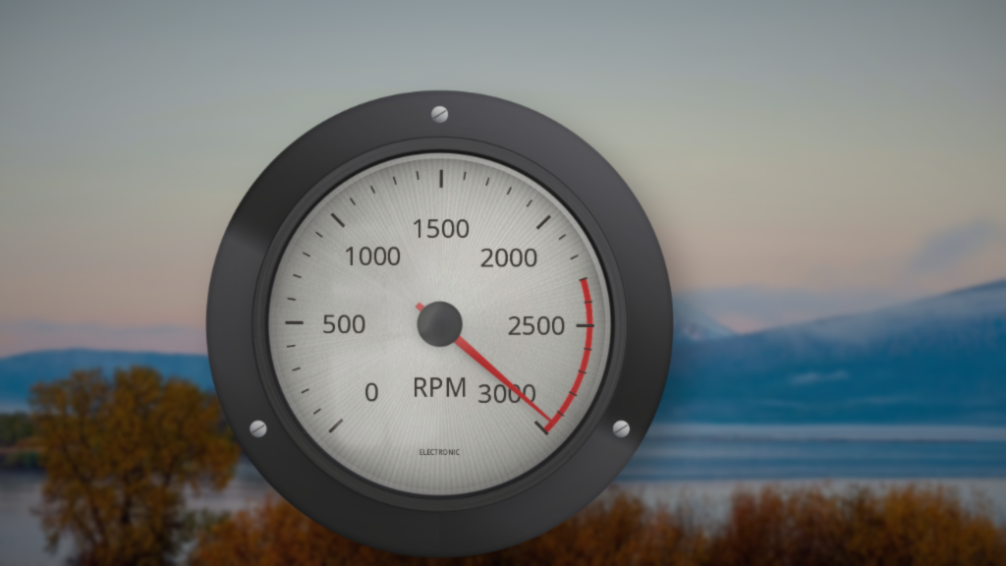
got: 2950 rpm
